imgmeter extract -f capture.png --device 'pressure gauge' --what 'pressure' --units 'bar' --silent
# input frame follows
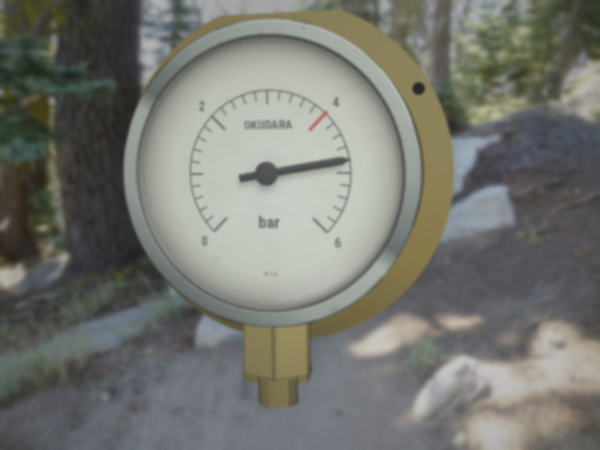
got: 4.8 bar
